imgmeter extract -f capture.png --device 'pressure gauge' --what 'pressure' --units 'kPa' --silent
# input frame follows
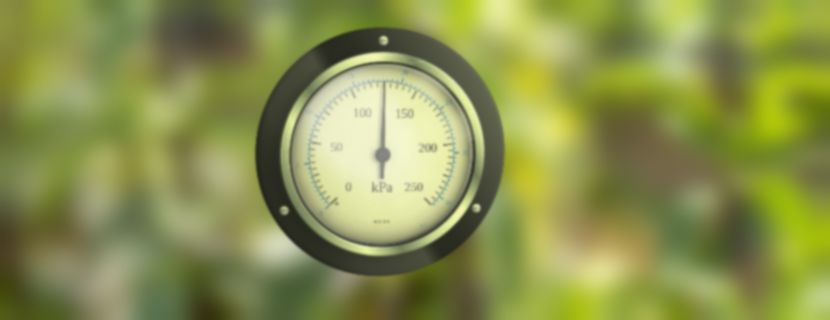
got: 125 kPa
